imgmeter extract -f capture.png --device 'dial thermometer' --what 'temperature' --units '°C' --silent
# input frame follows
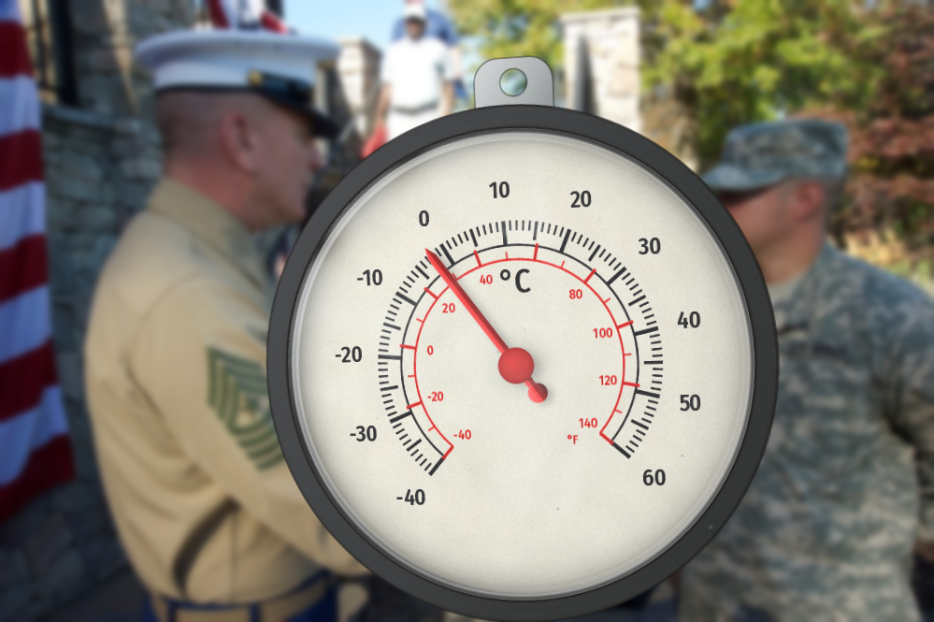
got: -2 °C
